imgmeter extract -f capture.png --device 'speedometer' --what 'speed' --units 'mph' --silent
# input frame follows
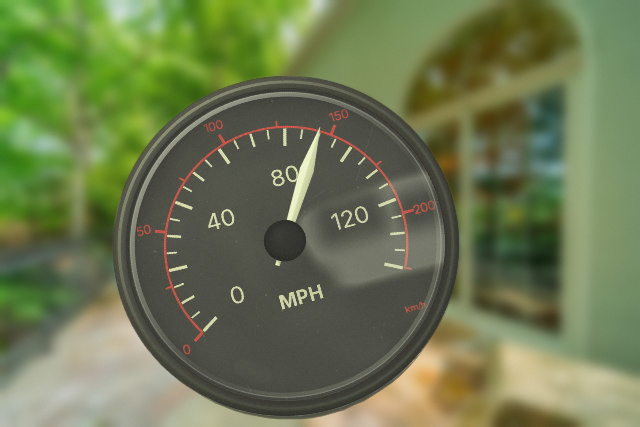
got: 90 mph
